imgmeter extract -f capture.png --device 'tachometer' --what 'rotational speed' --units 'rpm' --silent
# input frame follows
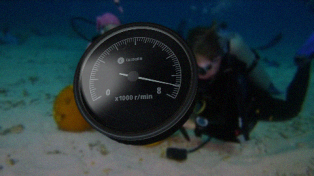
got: 7500 rpm
